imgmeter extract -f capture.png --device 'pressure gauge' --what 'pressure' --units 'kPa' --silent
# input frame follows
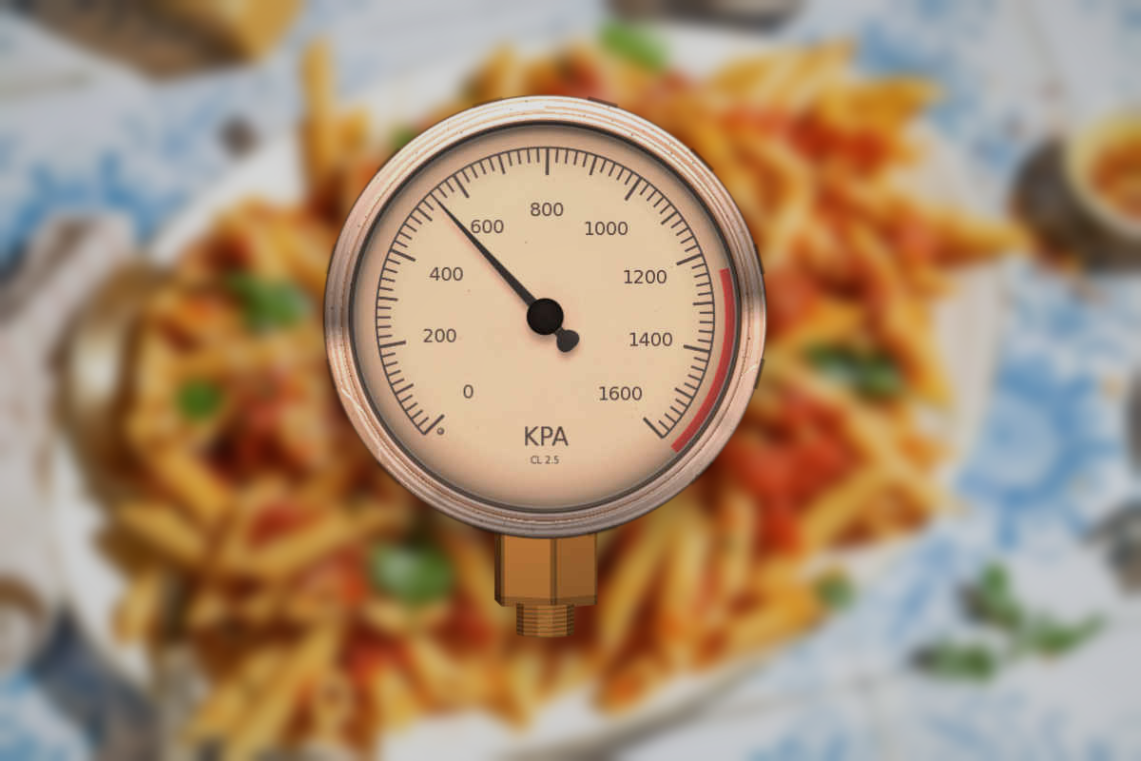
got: 540 kPa
